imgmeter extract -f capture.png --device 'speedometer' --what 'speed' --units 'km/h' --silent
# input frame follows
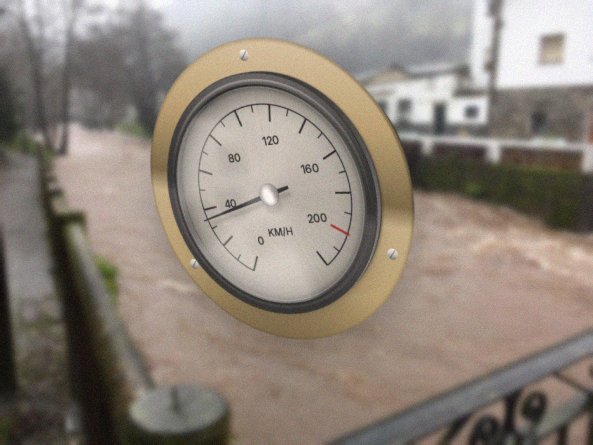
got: 35 km/h
